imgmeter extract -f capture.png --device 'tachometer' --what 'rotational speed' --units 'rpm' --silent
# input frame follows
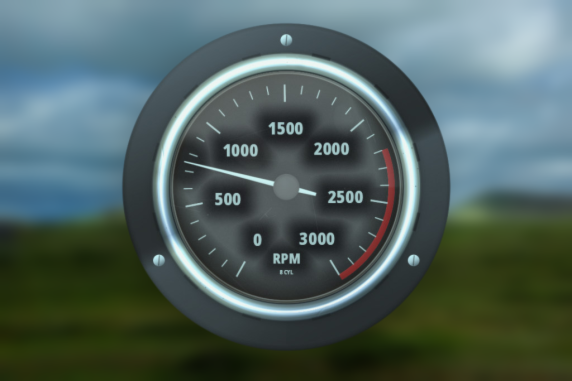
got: 750 rpm
